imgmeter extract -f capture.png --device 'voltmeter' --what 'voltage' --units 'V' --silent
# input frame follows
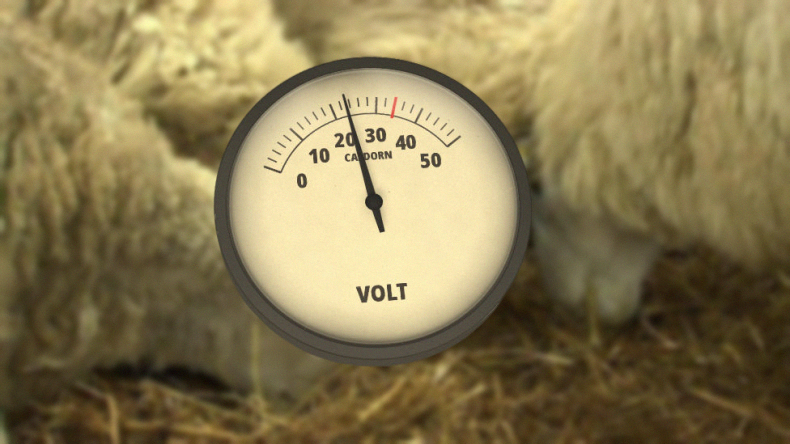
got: 23 V
